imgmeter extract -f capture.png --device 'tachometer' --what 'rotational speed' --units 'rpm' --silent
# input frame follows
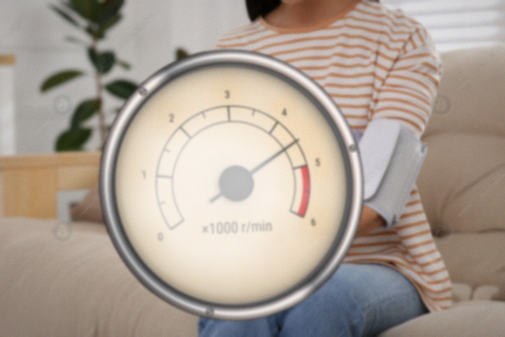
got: 4500 rpm
